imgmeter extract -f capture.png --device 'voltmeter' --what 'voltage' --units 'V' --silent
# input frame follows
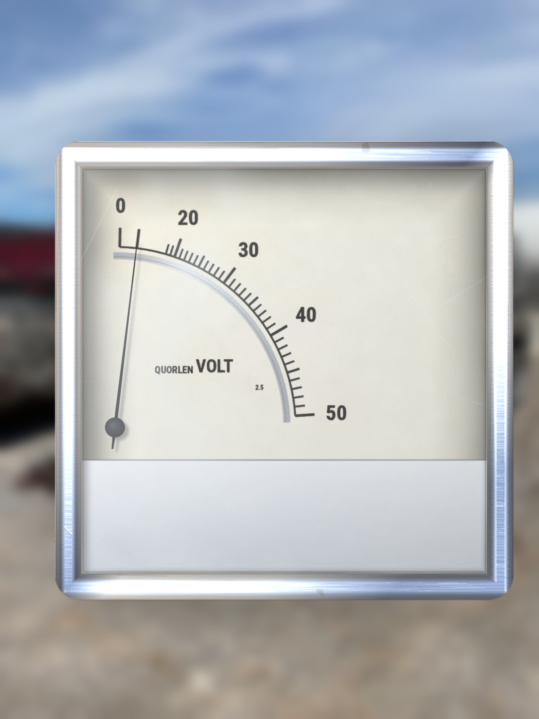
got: 10 V
